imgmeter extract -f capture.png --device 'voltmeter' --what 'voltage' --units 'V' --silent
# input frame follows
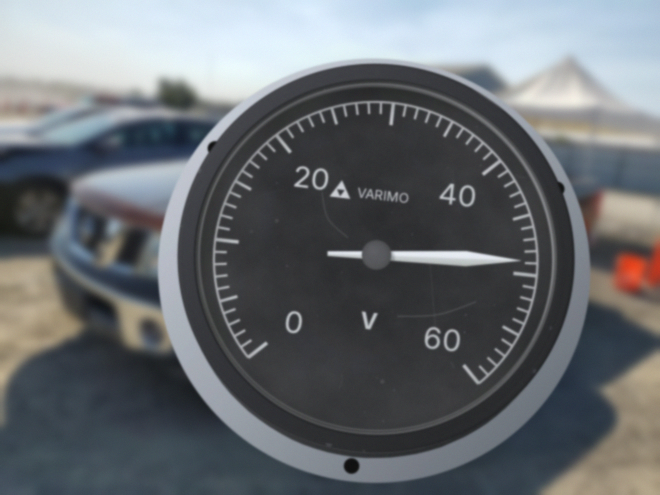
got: 49 V
